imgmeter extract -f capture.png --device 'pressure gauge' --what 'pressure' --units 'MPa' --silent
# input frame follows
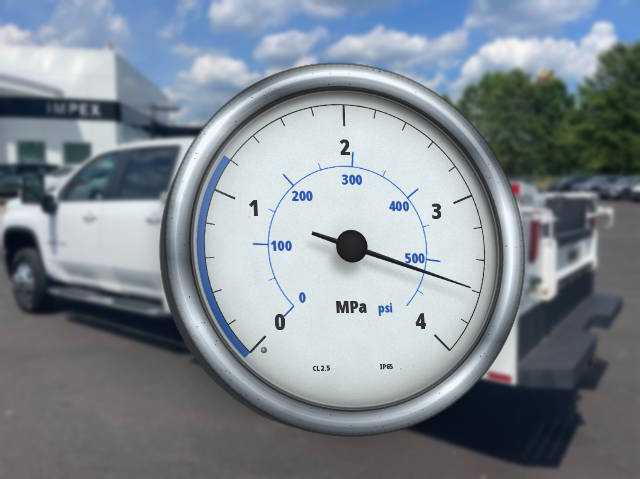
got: 3.6 MPa
